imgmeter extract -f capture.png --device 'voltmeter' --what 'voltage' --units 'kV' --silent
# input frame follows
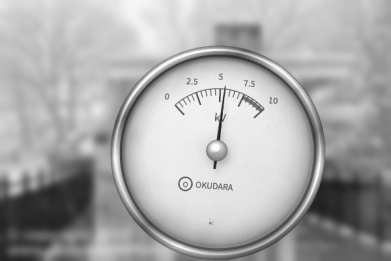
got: 5.5 kV
